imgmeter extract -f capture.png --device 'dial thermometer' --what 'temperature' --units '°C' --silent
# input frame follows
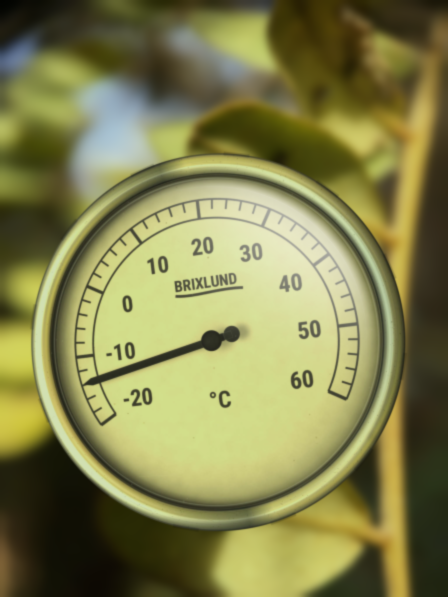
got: -14 °C
